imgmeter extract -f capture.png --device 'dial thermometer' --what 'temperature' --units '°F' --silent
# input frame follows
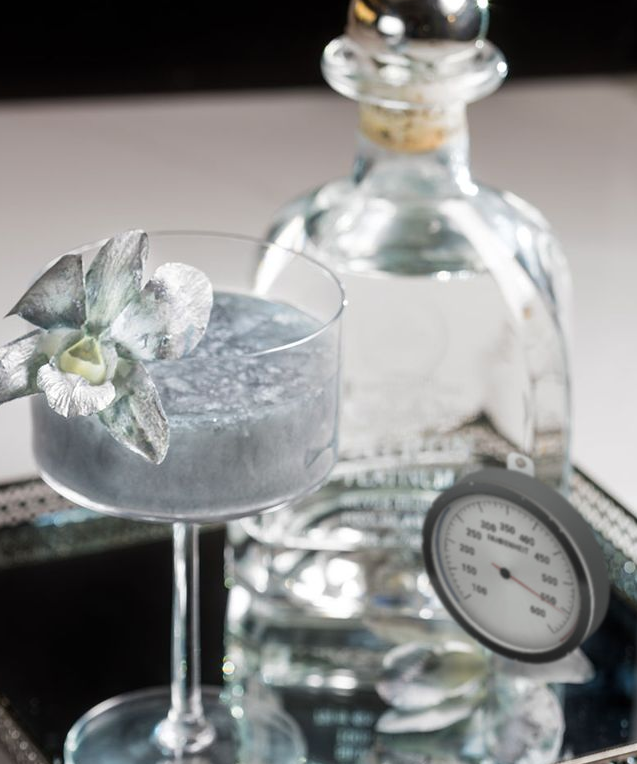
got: 550 °F
